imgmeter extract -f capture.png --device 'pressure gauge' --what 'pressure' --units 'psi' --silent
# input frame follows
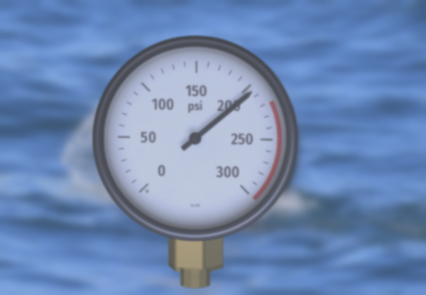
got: 205 psi
